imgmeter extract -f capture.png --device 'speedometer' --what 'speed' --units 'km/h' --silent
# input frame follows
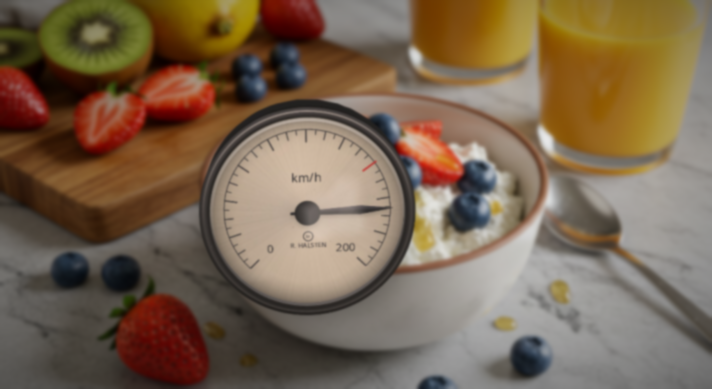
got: 165 km/h
